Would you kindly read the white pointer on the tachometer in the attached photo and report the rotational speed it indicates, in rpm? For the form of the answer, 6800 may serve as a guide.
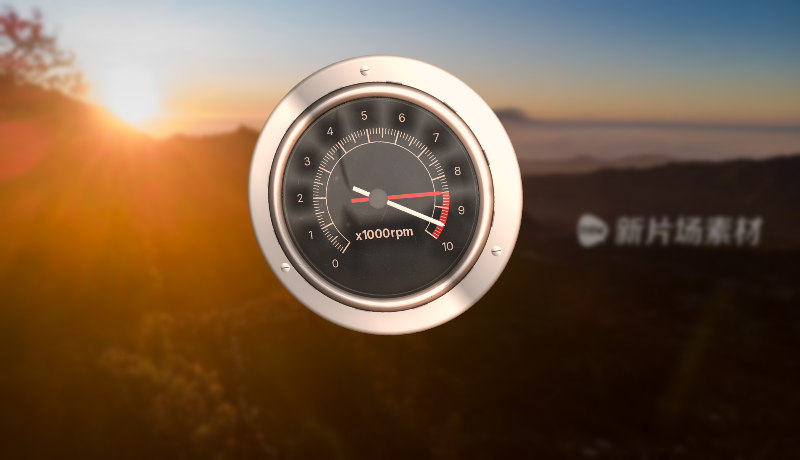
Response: 9500
